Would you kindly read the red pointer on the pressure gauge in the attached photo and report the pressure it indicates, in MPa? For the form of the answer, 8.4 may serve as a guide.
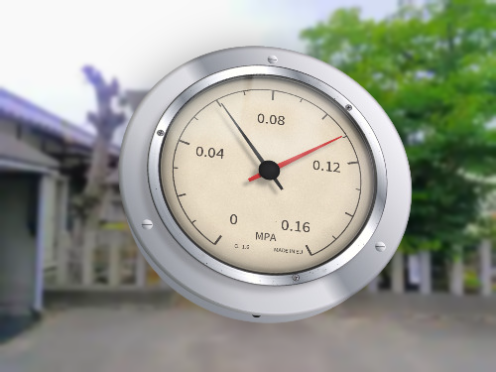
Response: 0.11
